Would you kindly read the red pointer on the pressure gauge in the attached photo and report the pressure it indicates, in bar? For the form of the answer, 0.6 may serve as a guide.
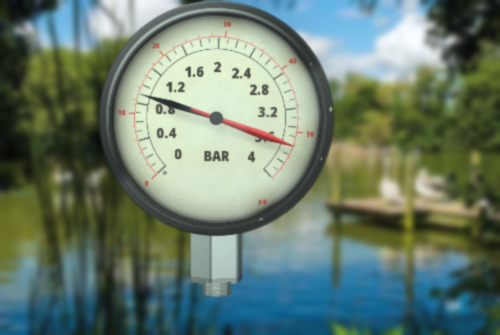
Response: 3.6
